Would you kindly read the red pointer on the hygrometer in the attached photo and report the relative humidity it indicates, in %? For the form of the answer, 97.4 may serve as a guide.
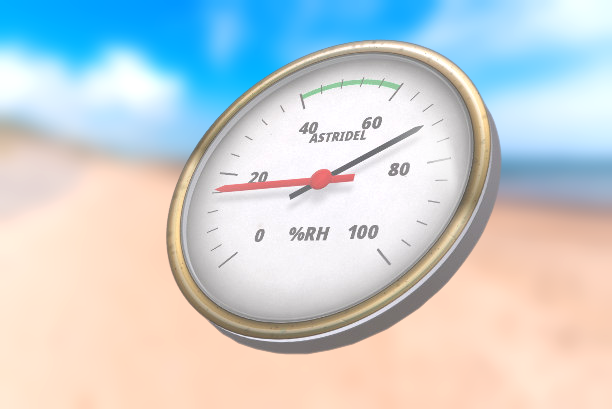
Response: 16
